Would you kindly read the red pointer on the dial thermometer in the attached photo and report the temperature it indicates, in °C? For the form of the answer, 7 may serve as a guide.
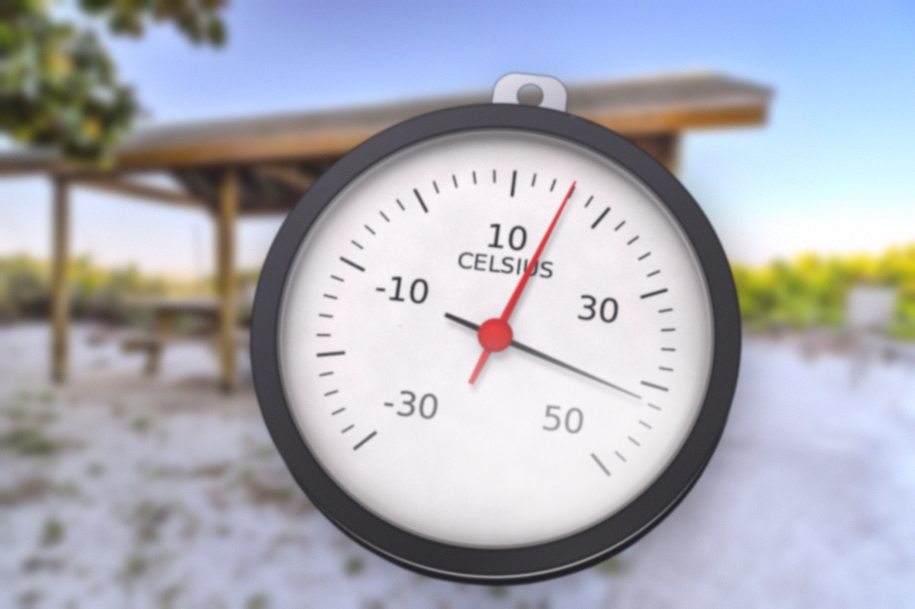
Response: 16
